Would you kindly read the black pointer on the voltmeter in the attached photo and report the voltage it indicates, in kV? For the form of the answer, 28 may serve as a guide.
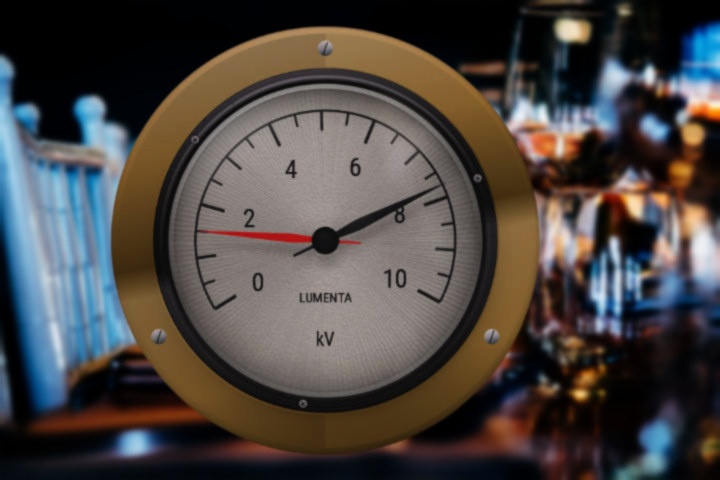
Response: 7.75
